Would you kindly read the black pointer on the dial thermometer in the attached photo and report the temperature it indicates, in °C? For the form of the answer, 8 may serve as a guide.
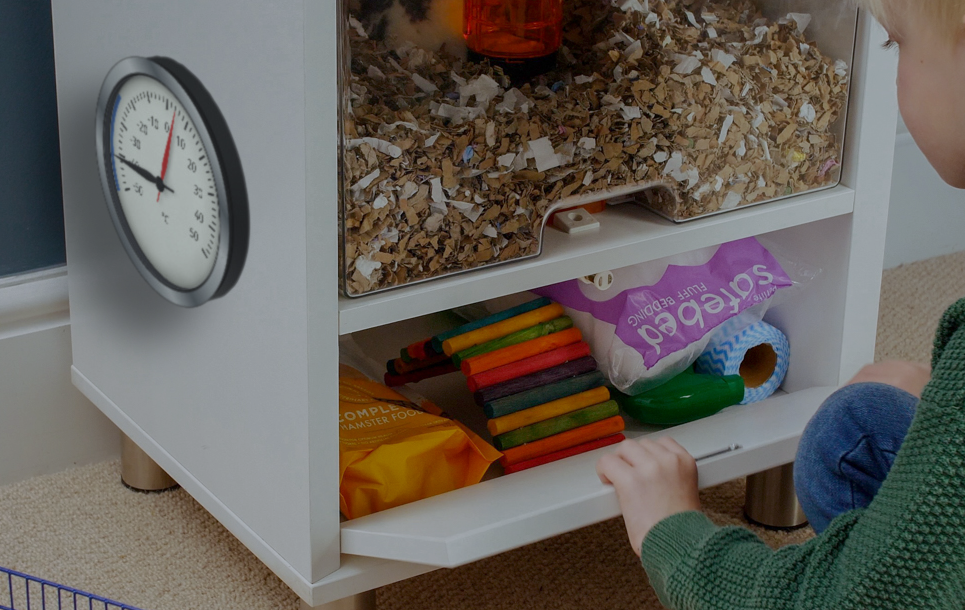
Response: -40
